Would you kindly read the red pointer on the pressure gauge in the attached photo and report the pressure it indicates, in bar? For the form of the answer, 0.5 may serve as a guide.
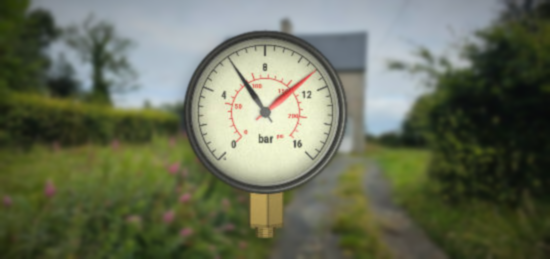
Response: 11
